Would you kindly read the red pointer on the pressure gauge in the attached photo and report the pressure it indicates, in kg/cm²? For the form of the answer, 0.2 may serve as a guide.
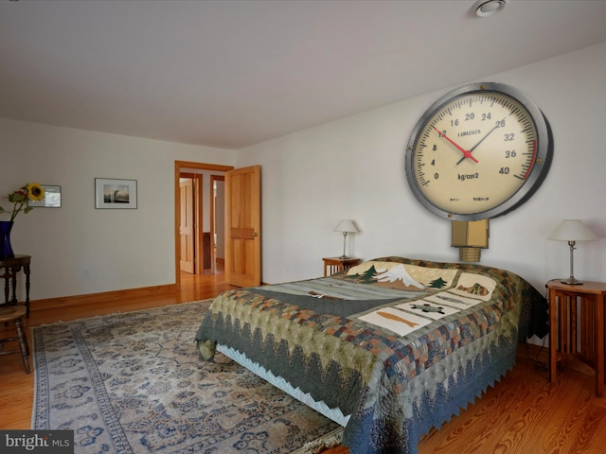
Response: 12
